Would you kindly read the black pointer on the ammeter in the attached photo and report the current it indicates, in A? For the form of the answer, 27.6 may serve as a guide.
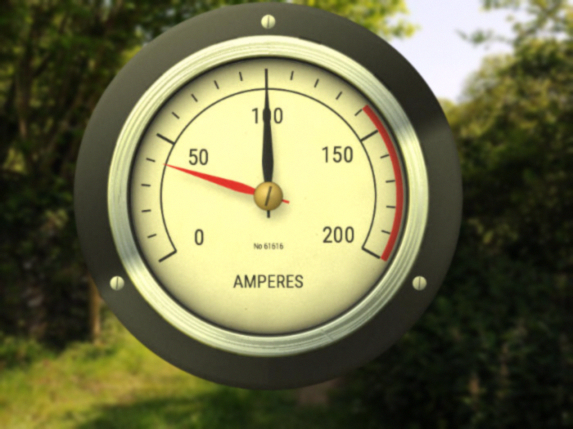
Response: 100
